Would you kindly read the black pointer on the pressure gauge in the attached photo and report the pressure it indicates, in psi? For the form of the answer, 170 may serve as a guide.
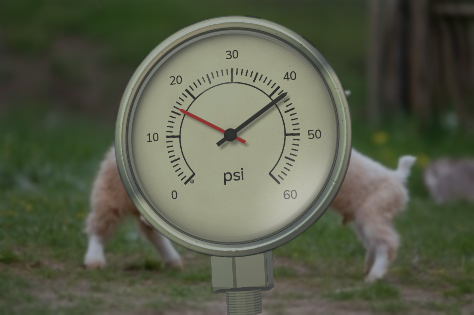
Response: 42
